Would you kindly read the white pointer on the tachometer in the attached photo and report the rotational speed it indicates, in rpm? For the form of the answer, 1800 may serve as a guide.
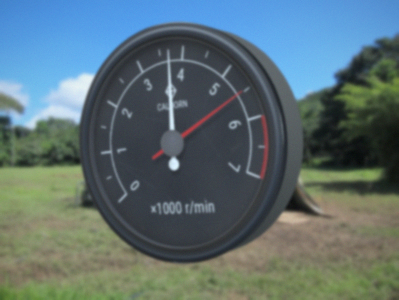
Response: 3750
